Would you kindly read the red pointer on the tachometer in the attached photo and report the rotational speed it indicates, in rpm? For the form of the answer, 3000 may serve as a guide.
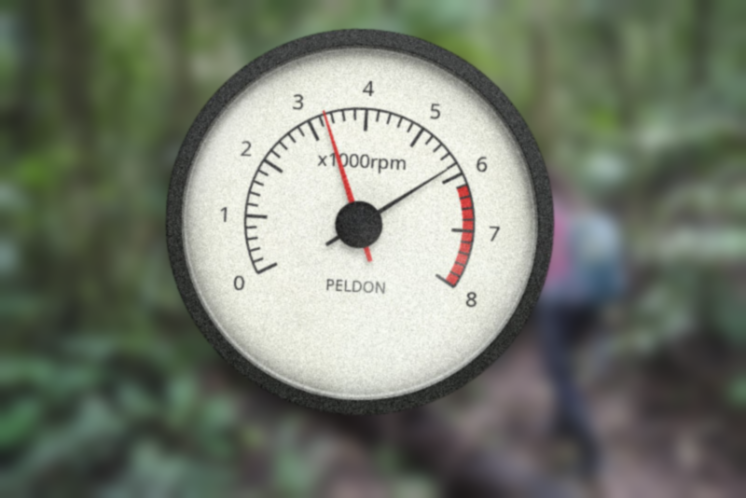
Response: 3300
